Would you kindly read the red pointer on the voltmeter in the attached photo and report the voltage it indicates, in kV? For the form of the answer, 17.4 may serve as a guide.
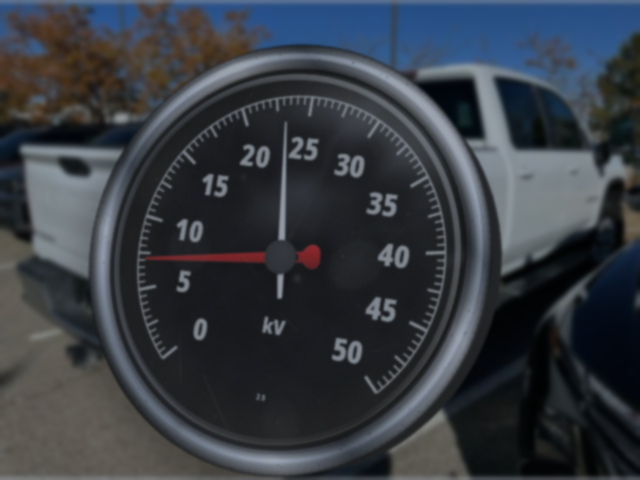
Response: 7
